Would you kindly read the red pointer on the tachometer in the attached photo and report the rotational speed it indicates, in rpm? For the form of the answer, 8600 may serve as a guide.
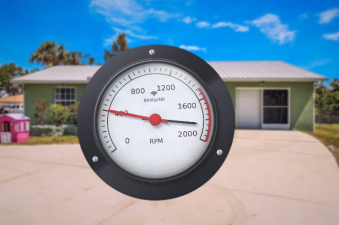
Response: 400
